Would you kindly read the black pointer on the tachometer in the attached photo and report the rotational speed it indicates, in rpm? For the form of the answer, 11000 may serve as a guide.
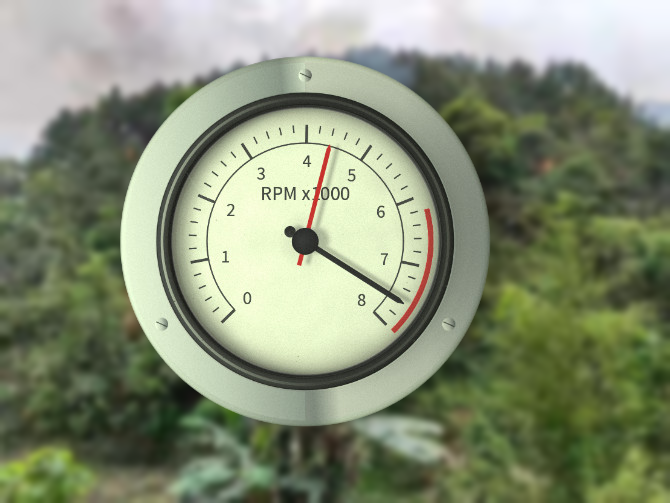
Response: 7600
